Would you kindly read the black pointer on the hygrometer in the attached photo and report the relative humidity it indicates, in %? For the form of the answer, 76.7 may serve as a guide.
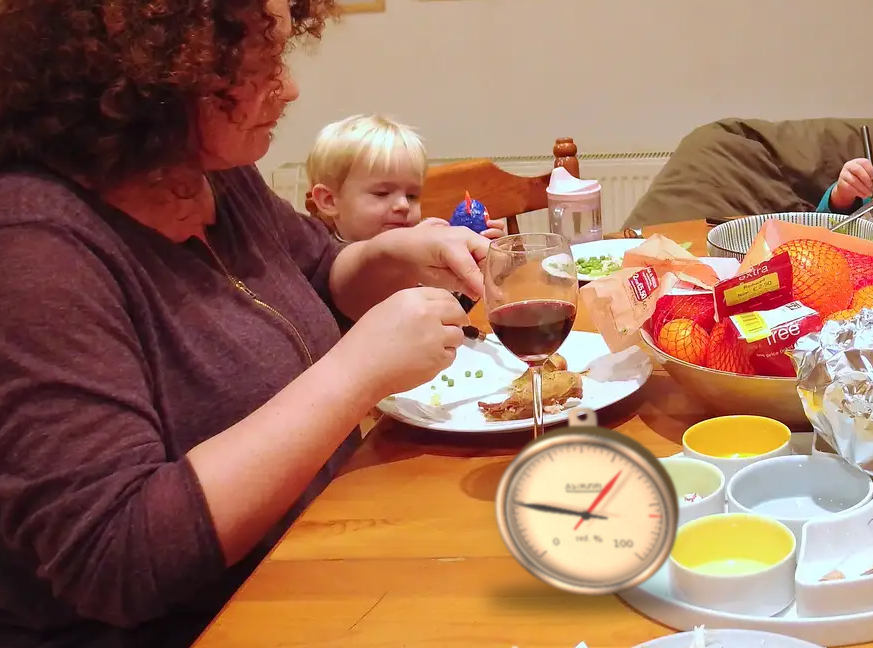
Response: 20
